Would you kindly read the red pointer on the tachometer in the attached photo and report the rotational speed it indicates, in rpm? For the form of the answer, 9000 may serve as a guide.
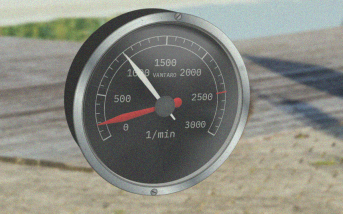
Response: 200
